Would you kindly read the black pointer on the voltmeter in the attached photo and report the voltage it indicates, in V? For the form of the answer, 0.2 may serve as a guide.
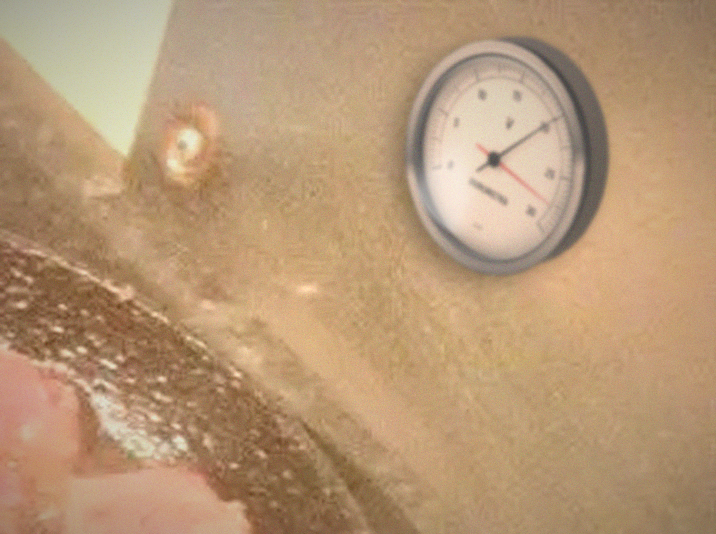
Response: 20
